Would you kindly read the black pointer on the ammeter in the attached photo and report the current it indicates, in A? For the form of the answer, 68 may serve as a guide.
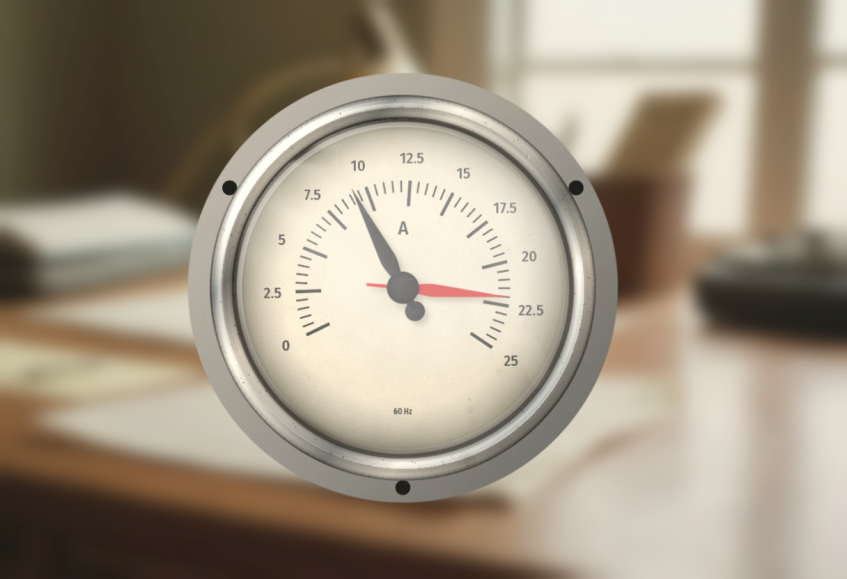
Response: 9.25
